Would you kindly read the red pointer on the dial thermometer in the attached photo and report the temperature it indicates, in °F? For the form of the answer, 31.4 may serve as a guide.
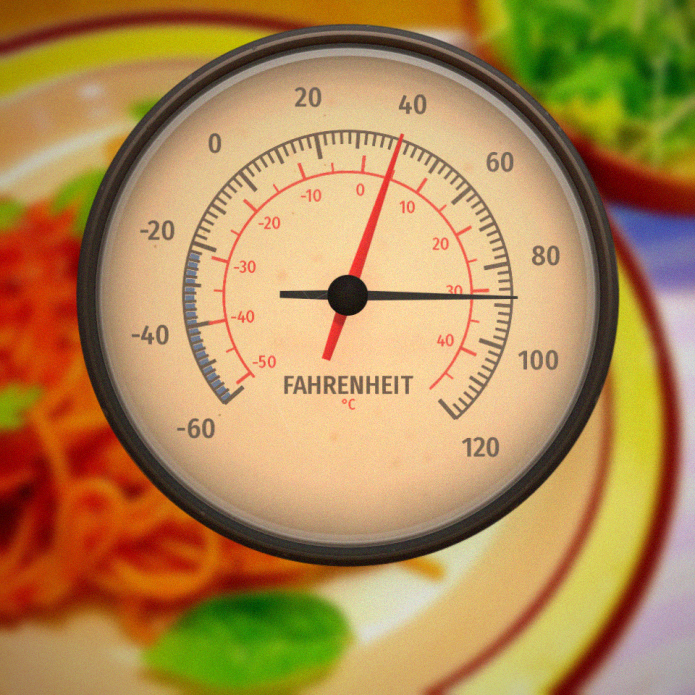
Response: 40
